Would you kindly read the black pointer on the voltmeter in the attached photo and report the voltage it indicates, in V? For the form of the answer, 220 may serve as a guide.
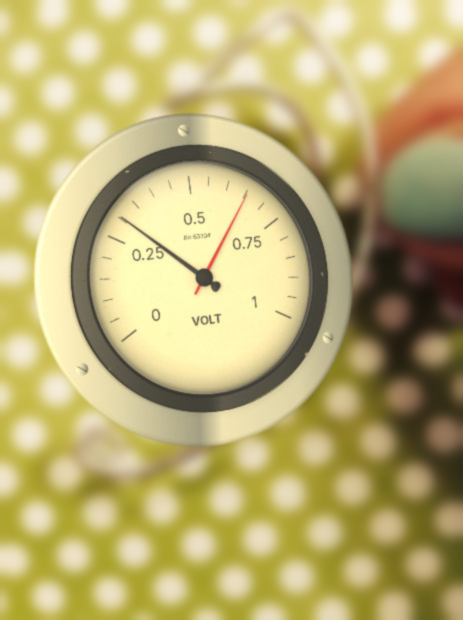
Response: 0.3
